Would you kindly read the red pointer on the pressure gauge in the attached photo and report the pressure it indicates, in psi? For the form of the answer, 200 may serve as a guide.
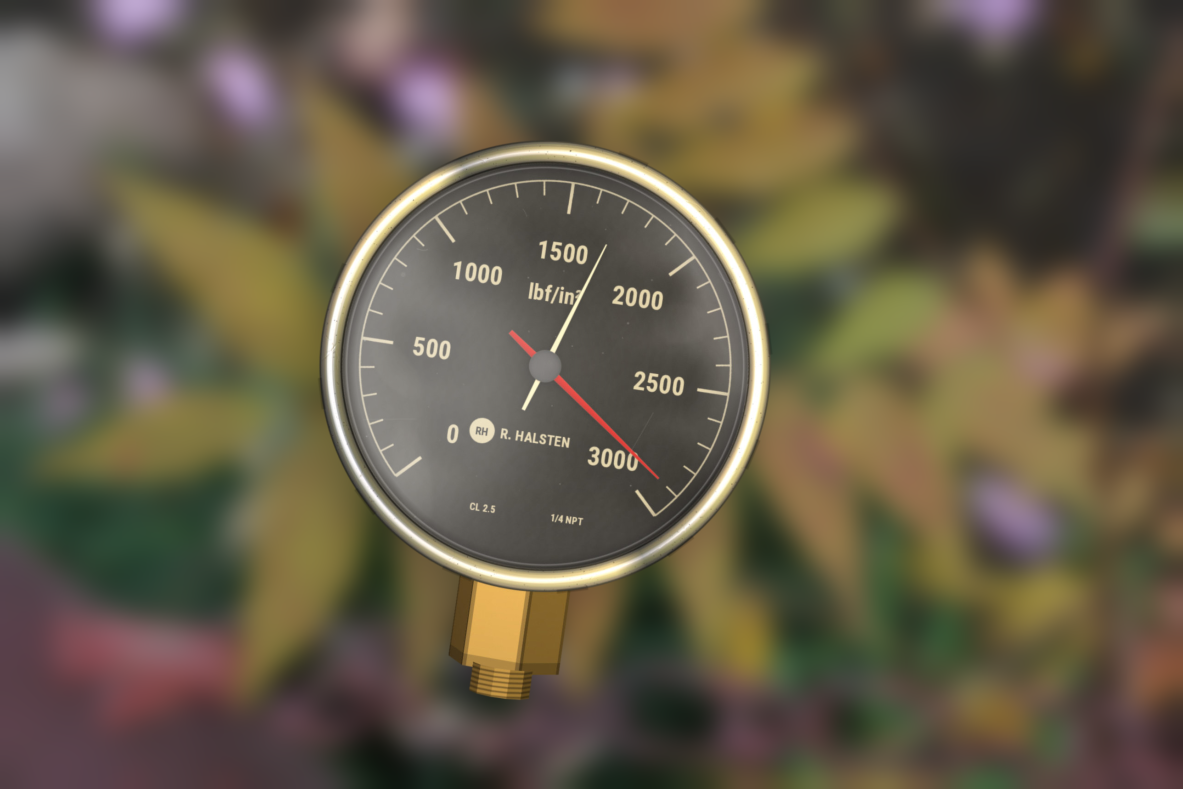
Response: 2900
